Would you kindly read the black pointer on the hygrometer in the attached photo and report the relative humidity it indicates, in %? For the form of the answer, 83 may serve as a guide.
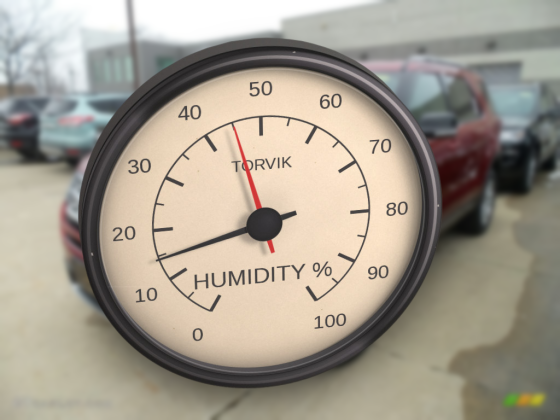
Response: 15
